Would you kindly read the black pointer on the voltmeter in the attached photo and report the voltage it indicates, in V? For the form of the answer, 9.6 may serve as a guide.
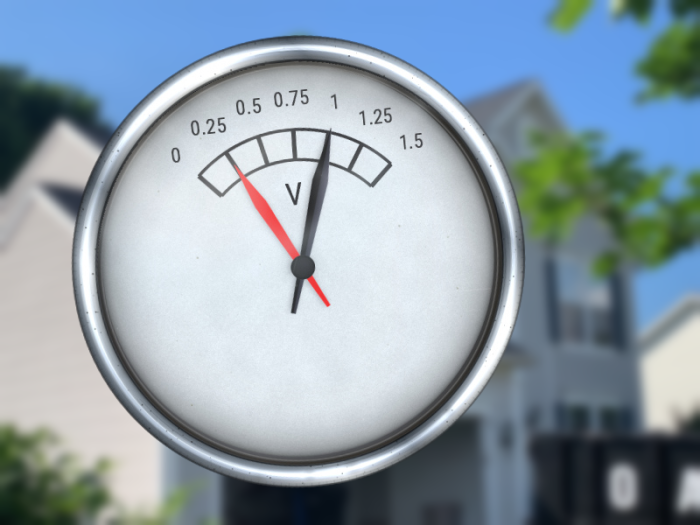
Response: 1
